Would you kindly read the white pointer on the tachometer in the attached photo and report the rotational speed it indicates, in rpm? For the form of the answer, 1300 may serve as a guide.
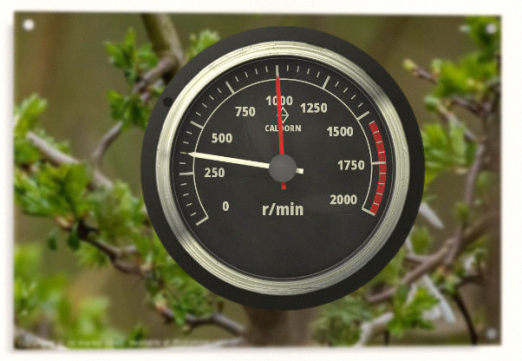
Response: 350
